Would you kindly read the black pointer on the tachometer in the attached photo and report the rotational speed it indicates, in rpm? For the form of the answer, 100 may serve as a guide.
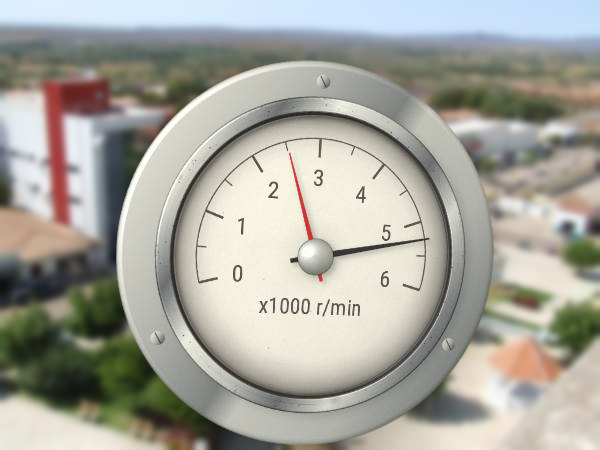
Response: 5250
